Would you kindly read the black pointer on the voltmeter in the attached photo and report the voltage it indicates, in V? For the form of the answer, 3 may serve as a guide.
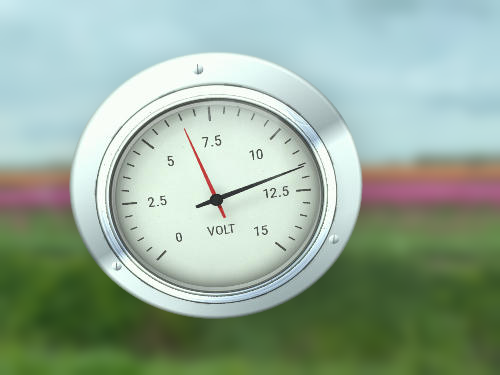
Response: 11.5
